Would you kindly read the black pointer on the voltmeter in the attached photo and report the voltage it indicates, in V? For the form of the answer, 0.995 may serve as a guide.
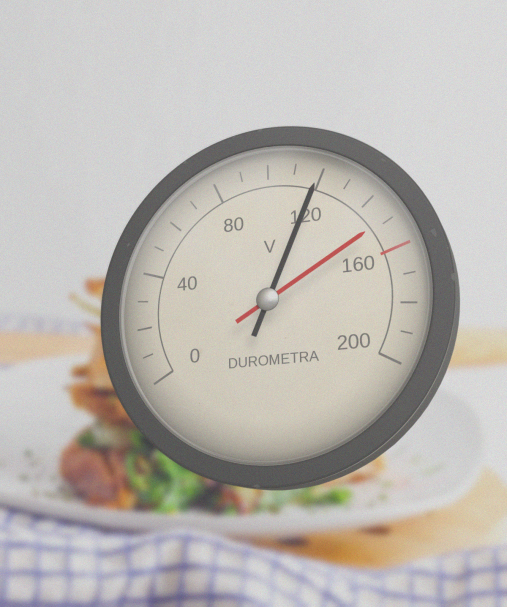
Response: 120
